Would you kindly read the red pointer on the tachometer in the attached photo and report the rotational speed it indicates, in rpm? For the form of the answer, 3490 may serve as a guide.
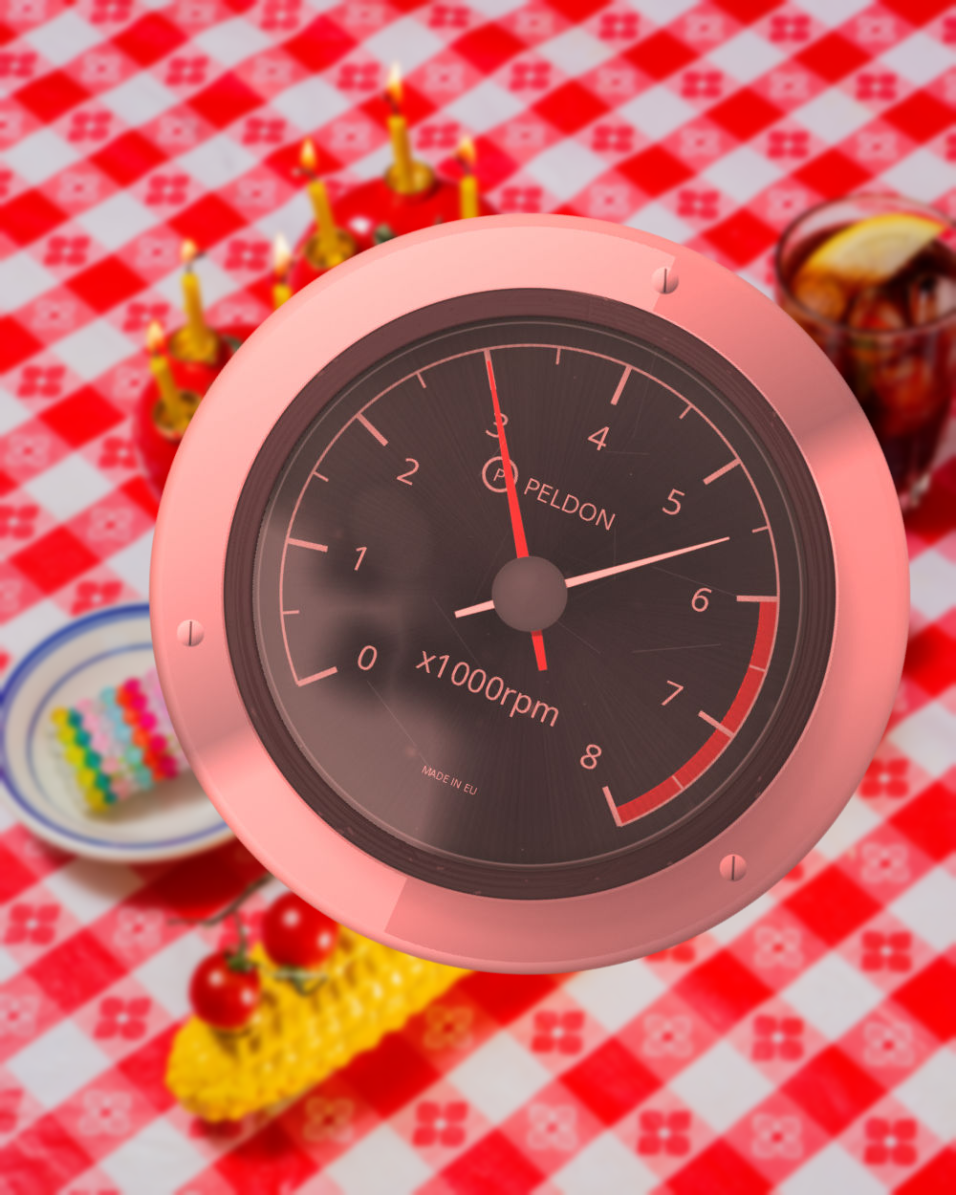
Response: 3000
